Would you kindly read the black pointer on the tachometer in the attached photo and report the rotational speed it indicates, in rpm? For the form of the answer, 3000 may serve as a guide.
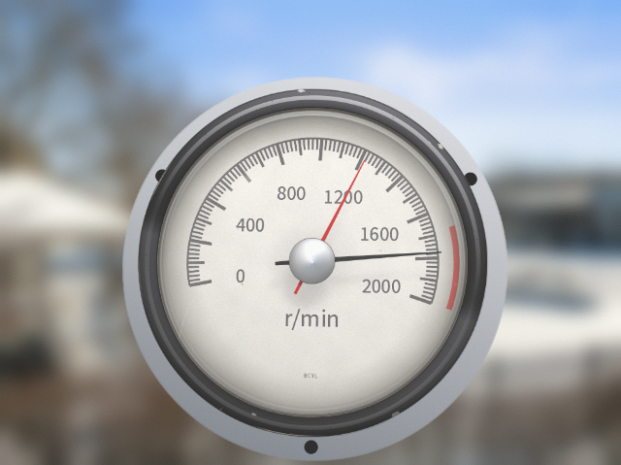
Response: 1780
